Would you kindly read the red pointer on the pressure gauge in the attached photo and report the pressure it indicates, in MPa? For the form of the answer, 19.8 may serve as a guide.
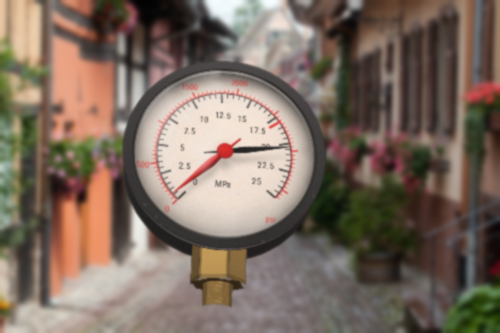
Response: 0.5
